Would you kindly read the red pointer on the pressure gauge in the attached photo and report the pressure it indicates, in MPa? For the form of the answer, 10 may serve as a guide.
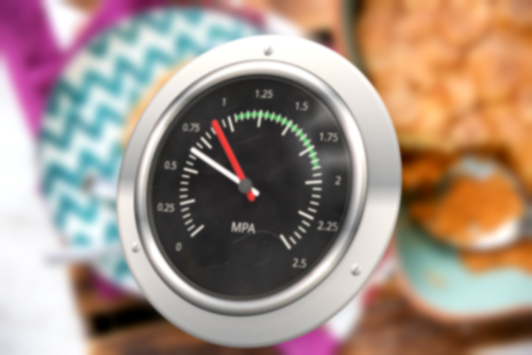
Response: 0.9
